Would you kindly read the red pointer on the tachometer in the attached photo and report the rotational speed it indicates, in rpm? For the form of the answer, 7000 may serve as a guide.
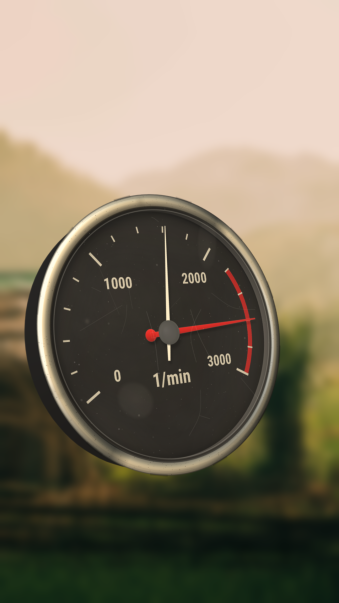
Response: 2600
